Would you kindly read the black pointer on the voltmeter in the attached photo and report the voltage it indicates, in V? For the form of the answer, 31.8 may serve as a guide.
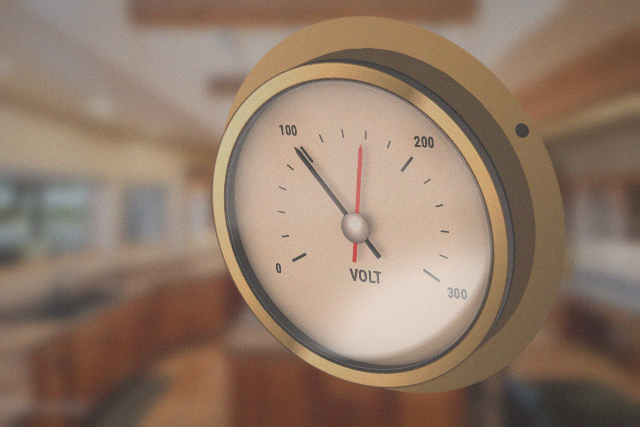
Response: 100
